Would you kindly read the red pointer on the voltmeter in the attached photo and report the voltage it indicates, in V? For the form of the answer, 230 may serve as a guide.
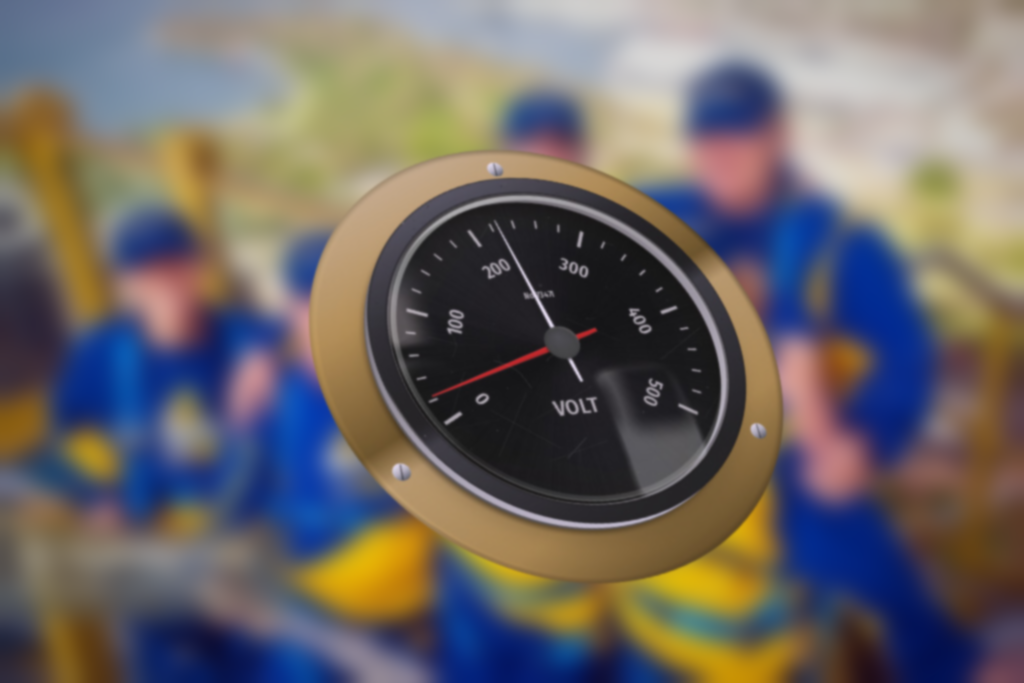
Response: 20
